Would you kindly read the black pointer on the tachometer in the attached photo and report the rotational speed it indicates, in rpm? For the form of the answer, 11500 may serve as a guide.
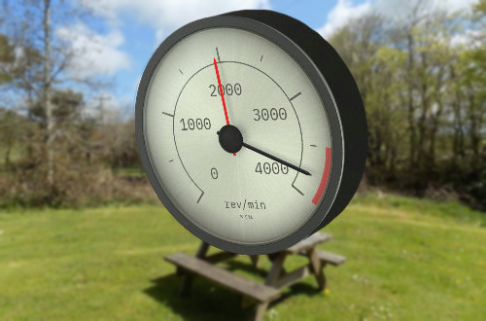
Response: 3750
